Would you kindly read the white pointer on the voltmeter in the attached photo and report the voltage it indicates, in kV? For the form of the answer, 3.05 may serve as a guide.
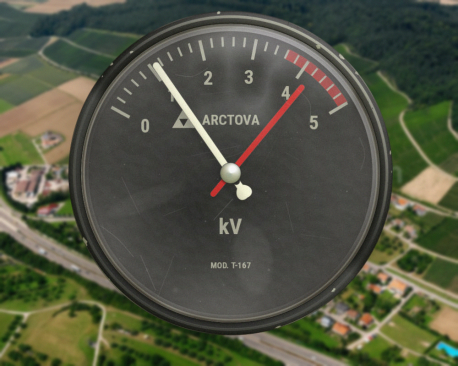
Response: 1.1
